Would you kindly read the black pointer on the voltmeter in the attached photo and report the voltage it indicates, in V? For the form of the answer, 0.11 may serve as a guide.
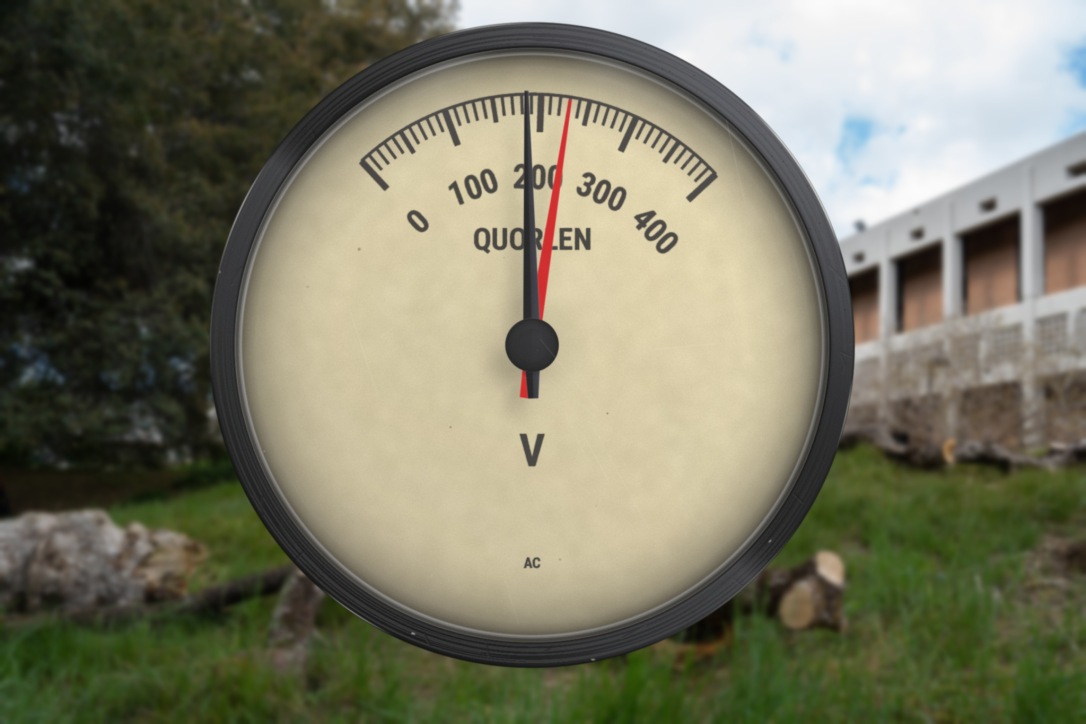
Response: 185
